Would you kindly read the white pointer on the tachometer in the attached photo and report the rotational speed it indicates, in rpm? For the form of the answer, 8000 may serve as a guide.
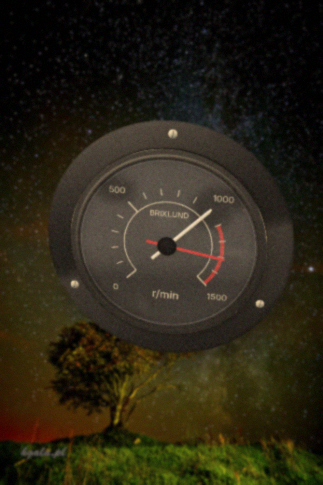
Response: 1000
